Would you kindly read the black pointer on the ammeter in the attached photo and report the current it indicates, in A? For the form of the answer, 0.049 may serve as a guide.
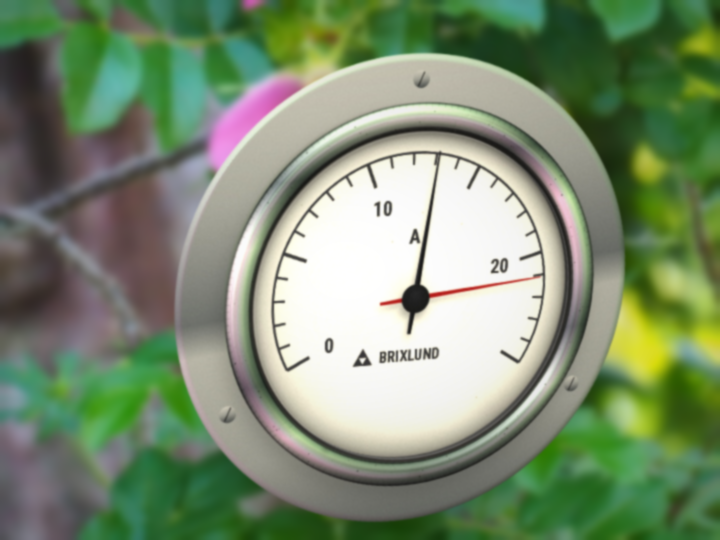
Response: 13
